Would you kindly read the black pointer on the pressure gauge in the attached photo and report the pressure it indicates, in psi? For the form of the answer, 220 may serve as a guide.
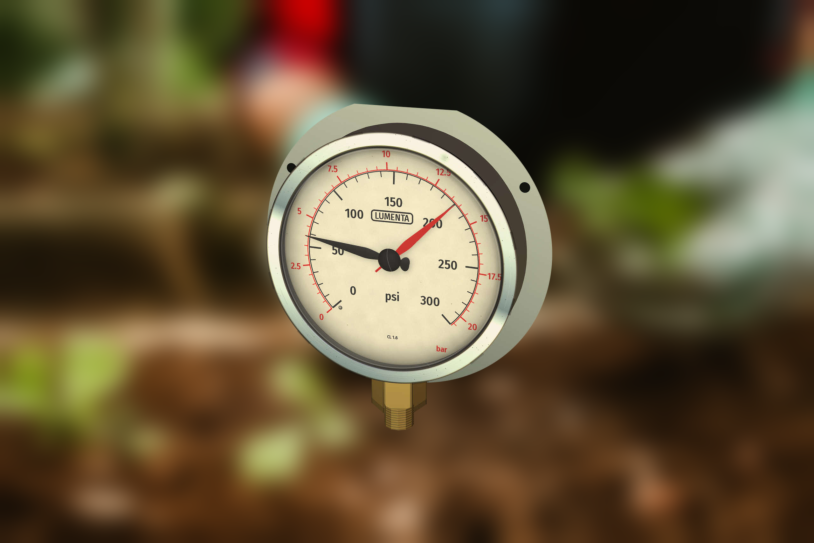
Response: 60
